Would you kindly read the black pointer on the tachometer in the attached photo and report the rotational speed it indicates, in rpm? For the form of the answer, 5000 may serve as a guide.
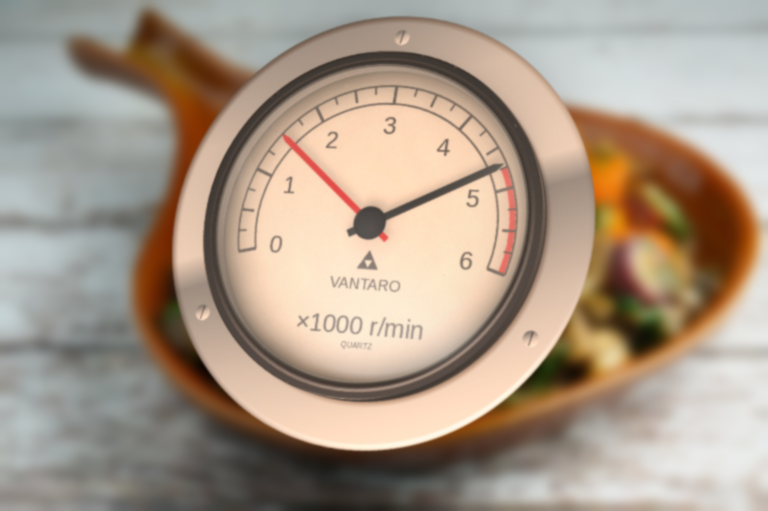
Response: 4750
